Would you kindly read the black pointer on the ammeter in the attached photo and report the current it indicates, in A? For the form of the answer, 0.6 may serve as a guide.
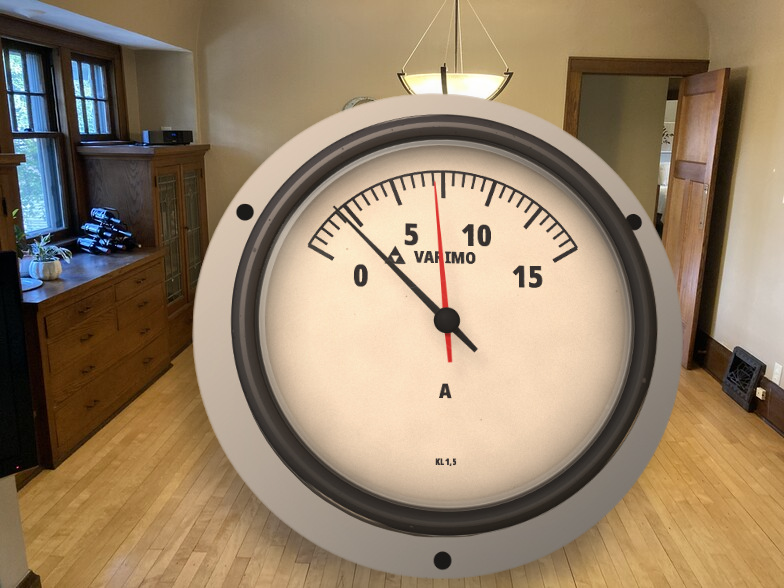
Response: 2
